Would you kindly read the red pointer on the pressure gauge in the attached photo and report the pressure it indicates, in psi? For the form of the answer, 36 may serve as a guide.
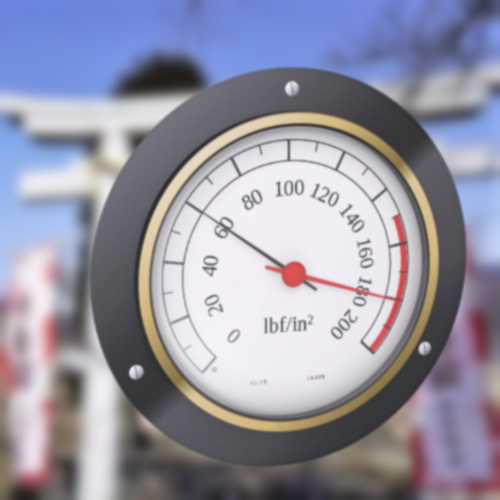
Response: 180
